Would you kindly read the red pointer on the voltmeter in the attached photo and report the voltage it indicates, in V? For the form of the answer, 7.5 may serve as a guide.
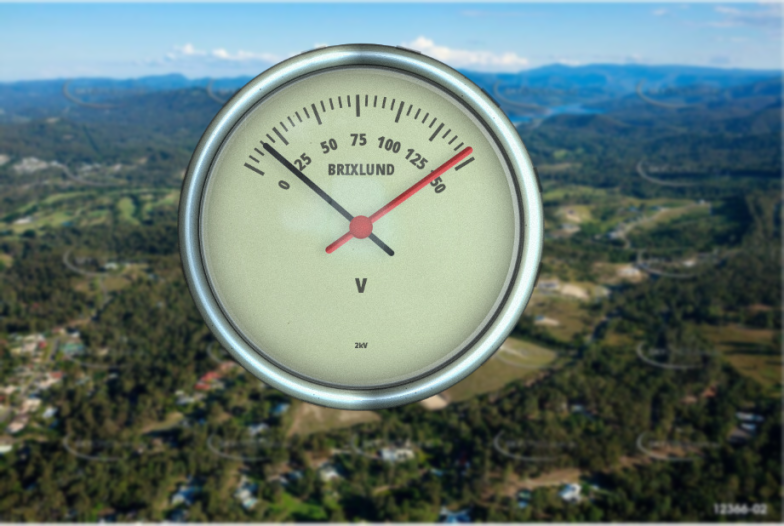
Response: 145
